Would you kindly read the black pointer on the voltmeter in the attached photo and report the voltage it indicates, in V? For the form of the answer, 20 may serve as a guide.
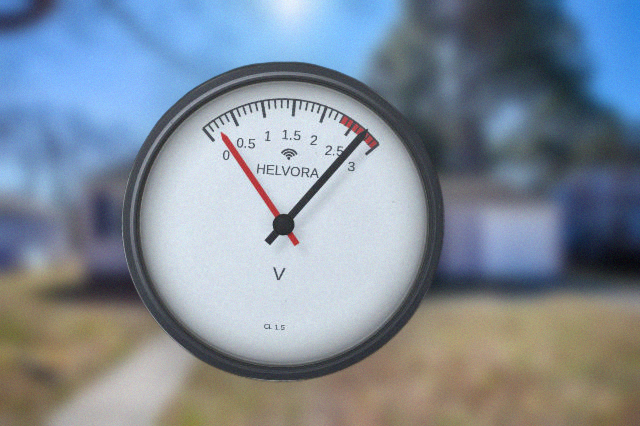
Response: 2.7
